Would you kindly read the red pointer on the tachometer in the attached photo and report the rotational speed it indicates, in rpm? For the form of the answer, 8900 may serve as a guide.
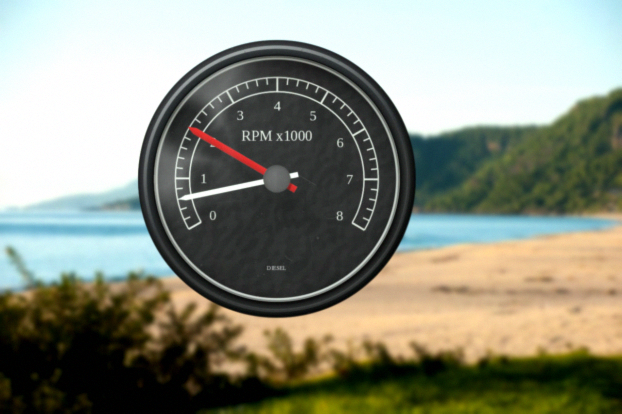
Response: 2000
